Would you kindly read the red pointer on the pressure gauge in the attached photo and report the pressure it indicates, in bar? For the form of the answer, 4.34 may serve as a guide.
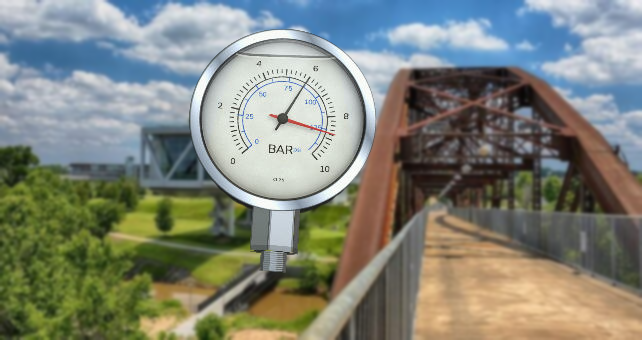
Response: 8.8
